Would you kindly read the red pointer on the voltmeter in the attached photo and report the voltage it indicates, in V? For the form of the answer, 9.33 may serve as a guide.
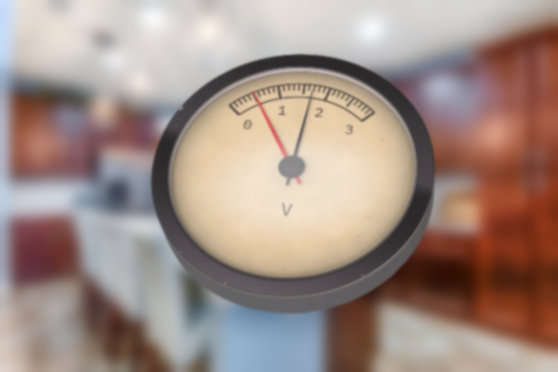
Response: 0.5
